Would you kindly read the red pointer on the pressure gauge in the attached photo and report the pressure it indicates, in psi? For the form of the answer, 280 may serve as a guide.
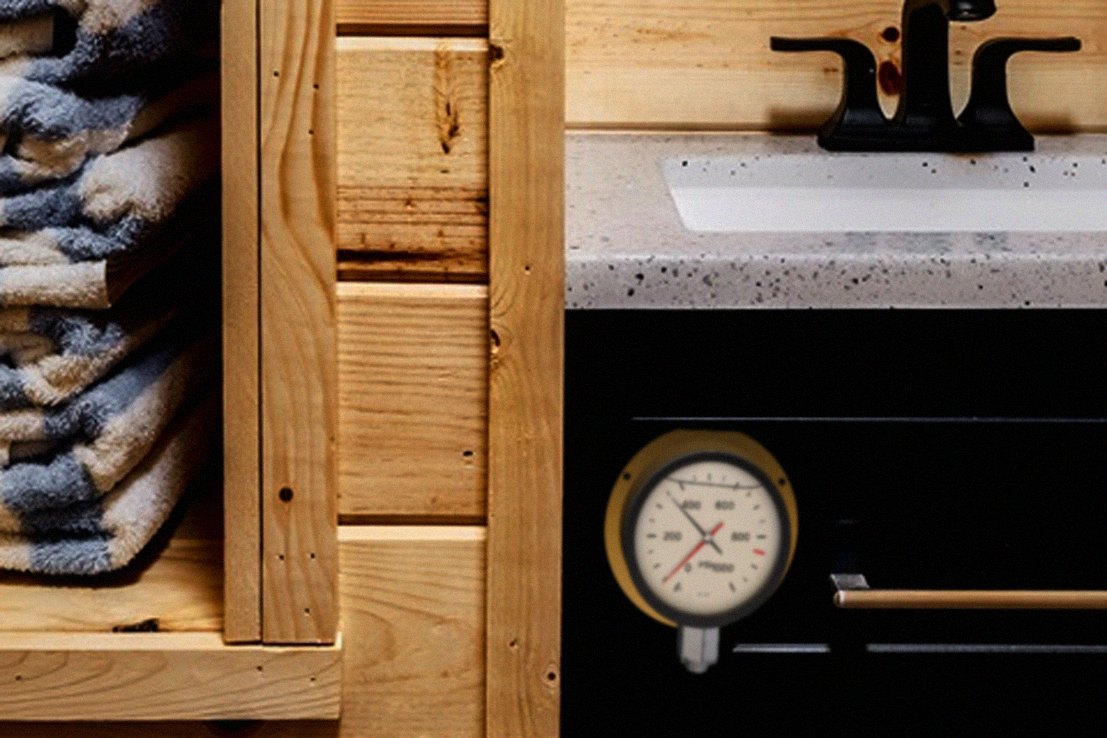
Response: 50
